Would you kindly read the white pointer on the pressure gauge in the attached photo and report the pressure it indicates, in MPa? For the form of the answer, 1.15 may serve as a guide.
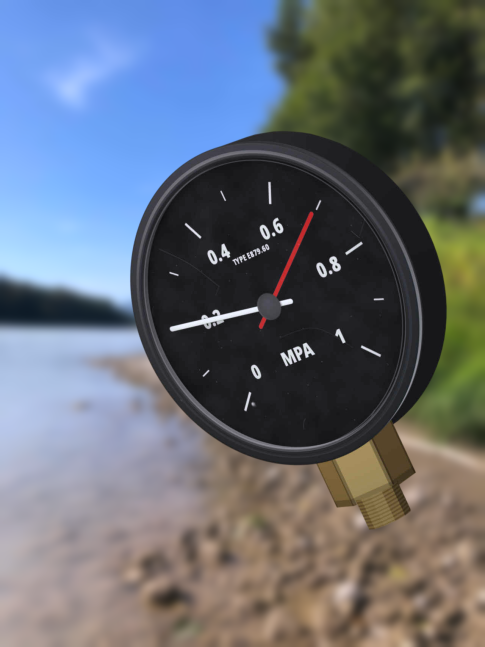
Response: 0.2
